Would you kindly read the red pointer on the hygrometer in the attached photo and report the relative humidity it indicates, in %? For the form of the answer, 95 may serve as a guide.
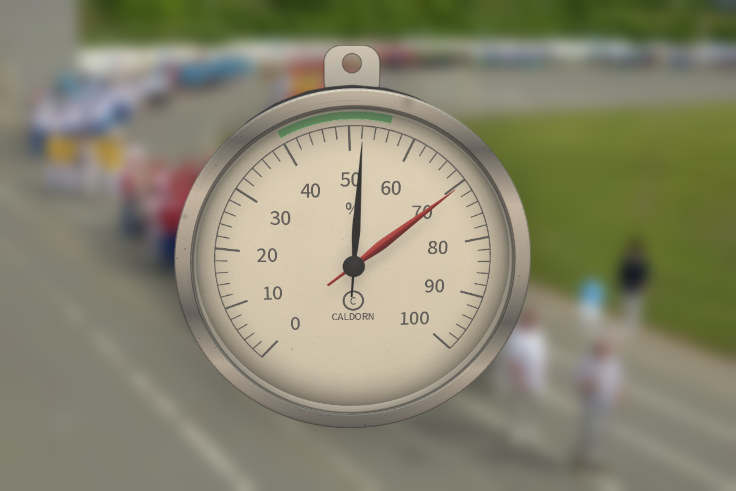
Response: 70
